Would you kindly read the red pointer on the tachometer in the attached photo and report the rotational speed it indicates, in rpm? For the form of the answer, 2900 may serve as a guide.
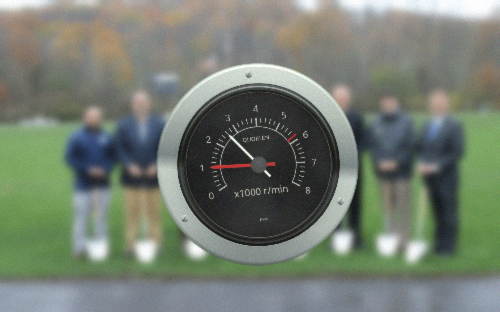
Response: 1000
